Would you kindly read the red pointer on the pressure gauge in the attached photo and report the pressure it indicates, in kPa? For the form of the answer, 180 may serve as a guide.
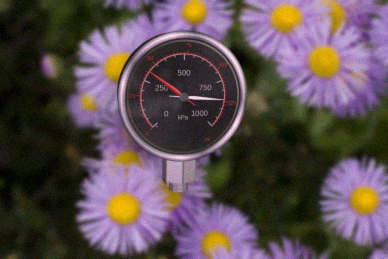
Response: 300
